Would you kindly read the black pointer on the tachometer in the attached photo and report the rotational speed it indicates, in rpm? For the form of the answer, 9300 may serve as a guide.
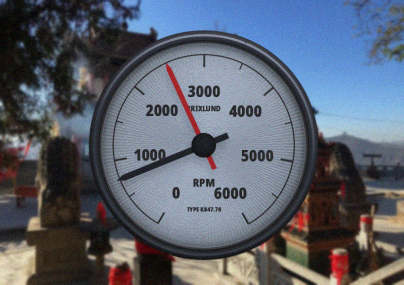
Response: 750
